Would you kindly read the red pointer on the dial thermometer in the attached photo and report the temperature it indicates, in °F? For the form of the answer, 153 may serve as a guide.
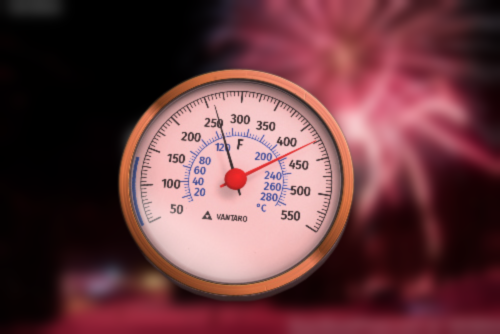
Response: 425
